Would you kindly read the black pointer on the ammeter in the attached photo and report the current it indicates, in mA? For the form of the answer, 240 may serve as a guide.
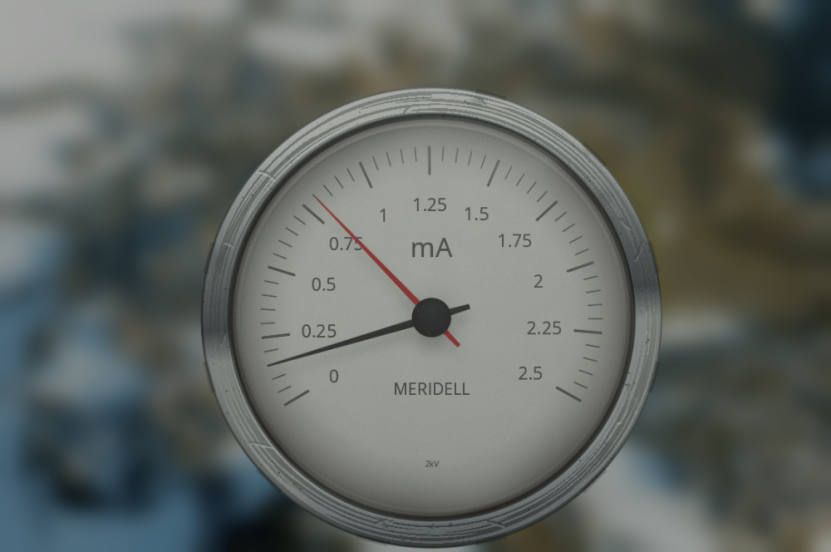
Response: 0.15
